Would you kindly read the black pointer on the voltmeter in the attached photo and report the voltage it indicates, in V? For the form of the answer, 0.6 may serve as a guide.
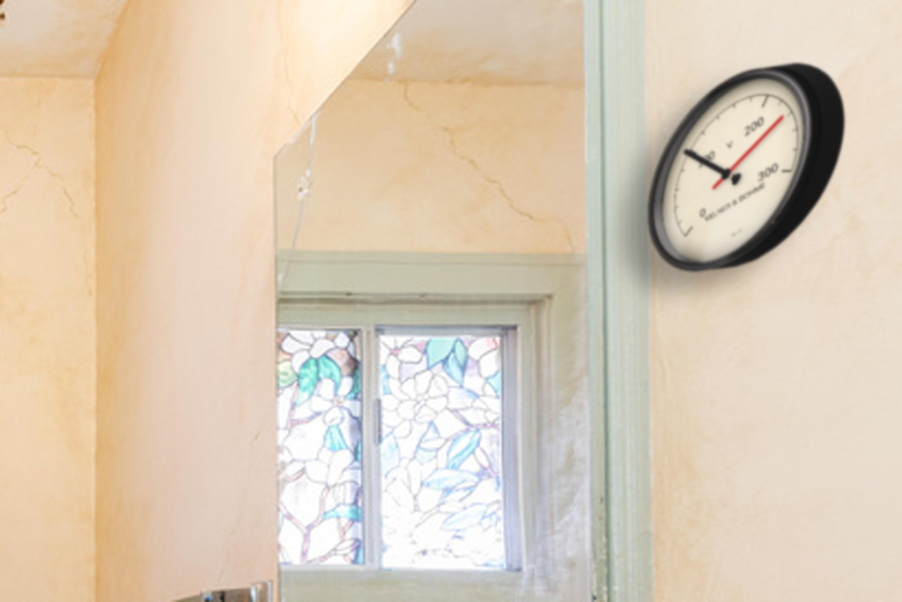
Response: 100
